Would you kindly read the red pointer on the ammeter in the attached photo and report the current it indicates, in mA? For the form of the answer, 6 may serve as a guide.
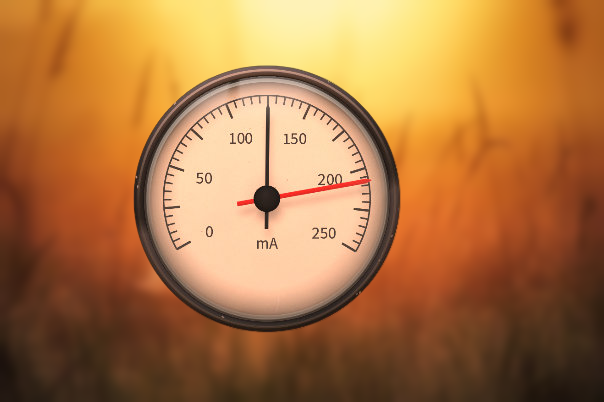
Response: 207.5
